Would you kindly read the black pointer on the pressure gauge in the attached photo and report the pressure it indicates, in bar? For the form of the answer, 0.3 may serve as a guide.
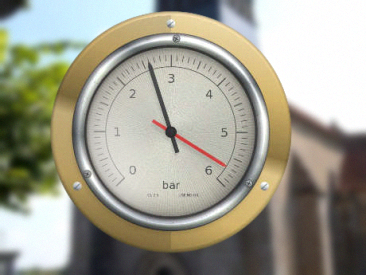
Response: 2.6
